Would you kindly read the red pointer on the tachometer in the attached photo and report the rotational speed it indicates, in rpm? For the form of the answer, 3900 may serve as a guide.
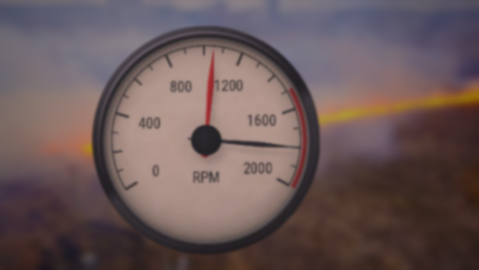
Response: 1050
